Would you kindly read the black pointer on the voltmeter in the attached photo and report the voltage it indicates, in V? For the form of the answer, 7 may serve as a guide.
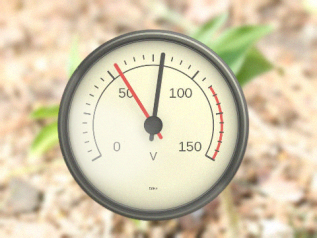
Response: 80
